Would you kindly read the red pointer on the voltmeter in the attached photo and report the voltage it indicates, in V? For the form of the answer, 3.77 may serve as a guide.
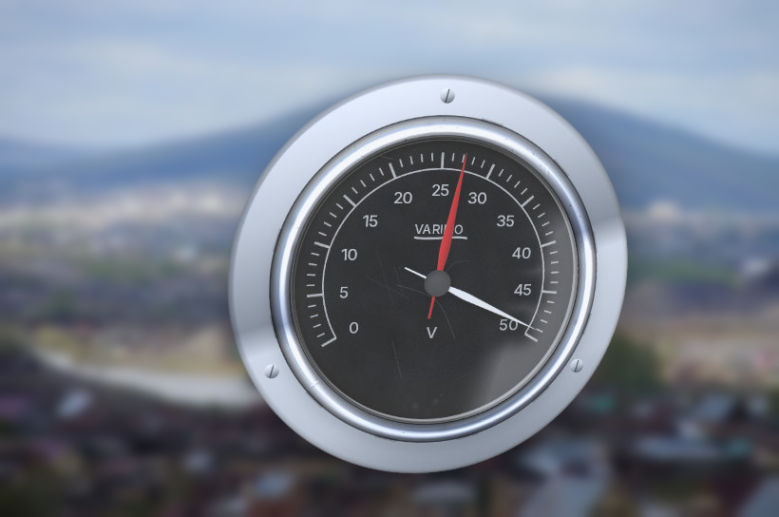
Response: 27
